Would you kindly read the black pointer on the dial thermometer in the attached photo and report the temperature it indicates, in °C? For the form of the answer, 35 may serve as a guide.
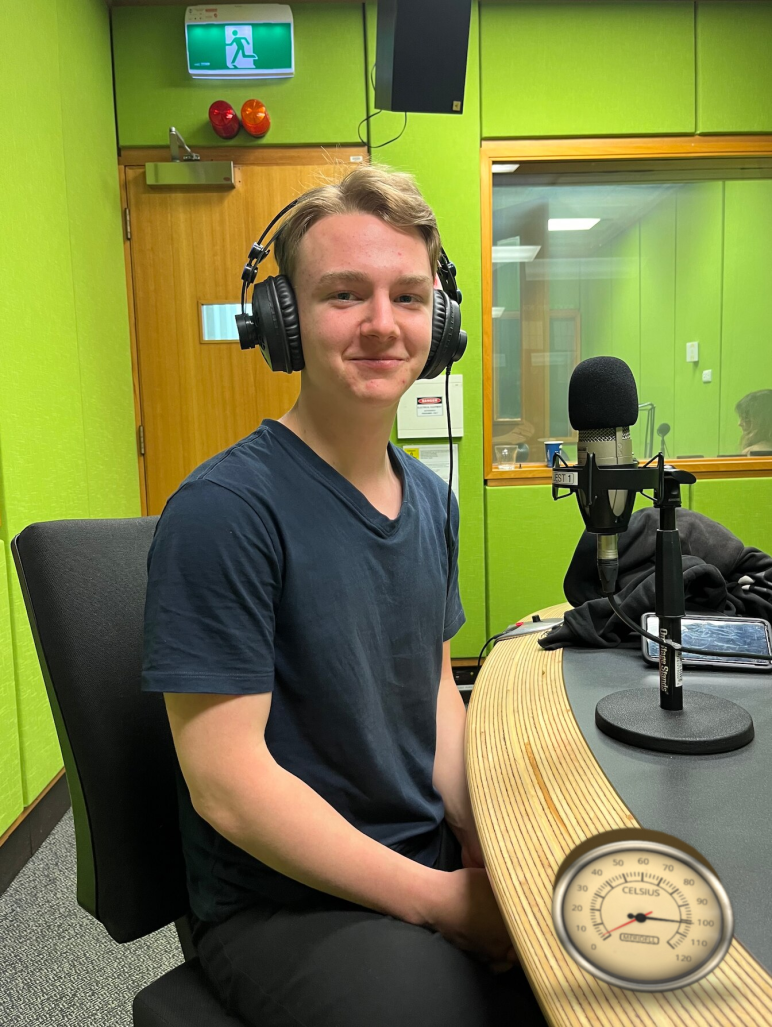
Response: 100
